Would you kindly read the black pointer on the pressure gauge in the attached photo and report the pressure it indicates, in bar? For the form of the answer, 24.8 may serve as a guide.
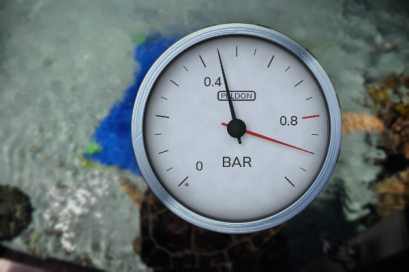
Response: 0.45
